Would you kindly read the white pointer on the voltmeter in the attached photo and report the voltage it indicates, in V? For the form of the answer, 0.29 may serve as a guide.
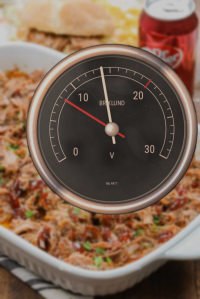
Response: 14
